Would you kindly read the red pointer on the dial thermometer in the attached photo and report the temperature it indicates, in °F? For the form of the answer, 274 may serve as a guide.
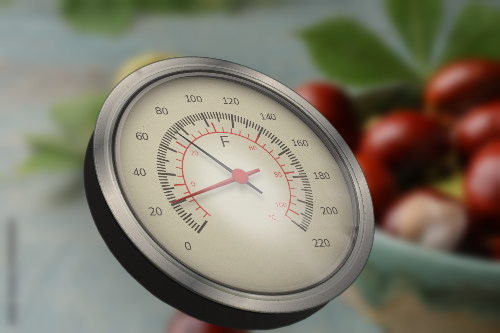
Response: 20
